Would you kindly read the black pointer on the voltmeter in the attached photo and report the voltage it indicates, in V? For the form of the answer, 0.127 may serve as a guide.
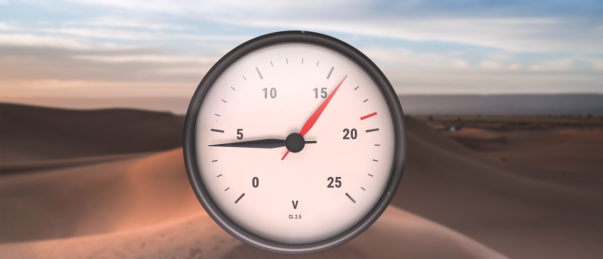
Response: 4
